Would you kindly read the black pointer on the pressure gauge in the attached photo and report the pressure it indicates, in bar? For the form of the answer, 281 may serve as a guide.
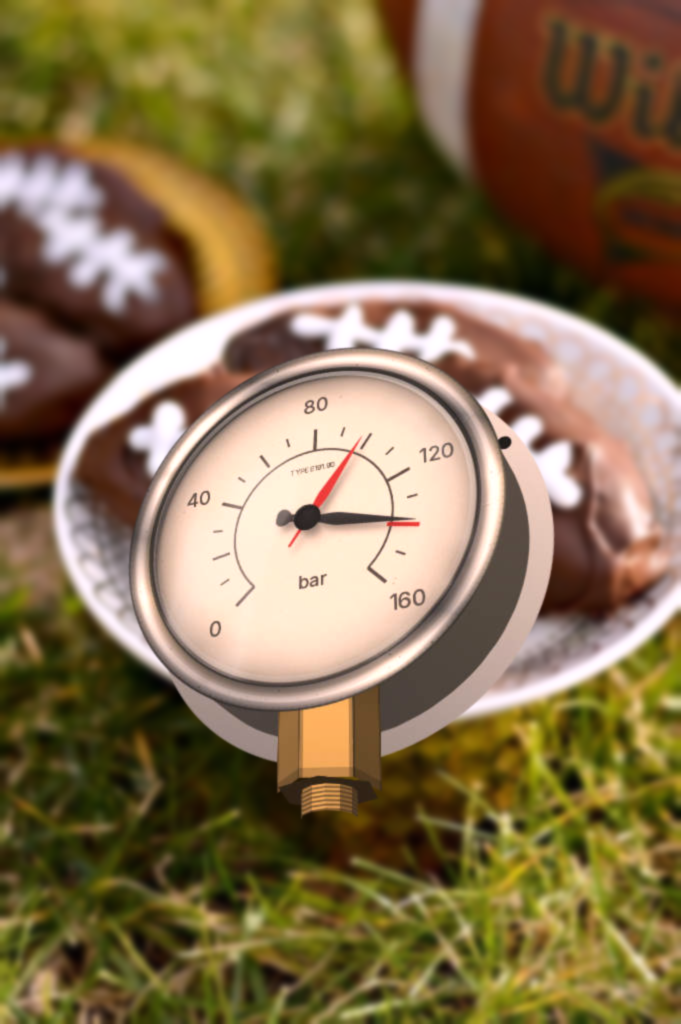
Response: 140
